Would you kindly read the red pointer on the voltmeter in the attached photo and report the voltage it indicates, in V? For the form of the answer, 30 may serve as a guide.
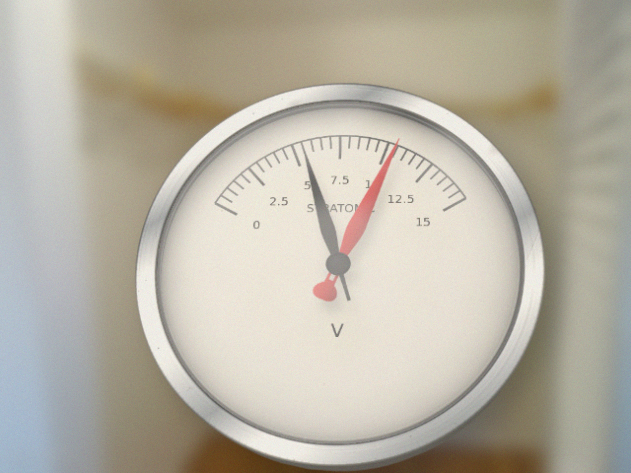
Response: 10.5
